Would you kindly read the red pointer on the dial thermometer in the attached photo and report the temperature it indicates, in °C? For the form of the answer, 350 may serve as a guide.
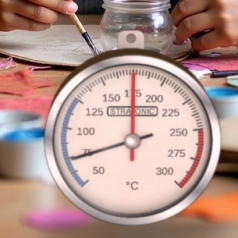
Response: 175
